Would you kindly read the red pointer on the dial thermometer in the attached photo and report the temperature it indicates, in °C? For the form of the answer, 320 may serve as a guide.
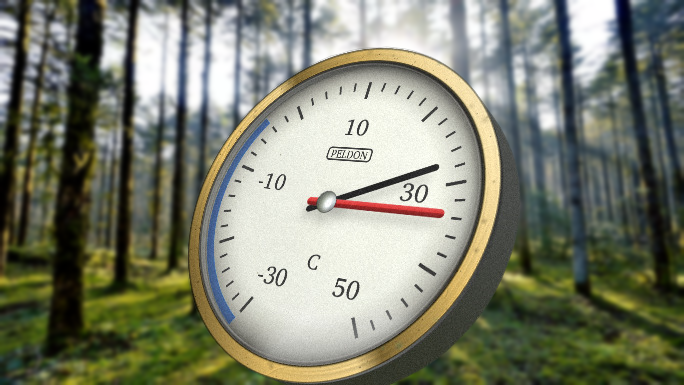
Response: 34
